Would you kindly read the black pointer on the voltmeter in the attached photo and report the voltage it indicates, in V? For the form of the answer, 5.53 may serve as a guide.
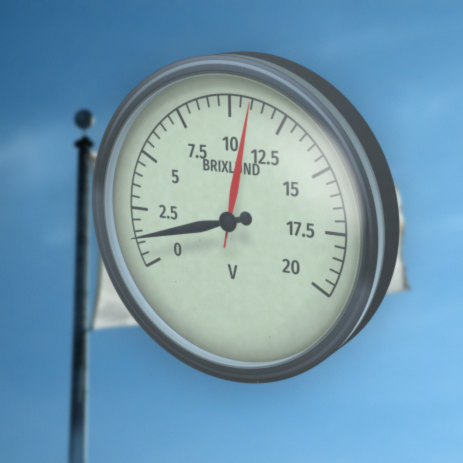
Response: 1.25
